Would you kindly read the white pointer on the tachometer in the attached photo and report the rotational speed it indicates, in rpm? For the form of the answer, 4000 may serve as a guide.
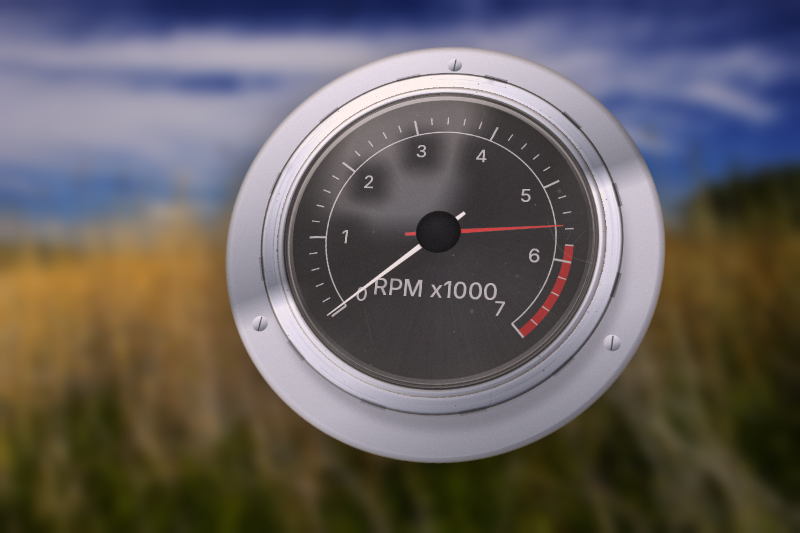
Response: 0
